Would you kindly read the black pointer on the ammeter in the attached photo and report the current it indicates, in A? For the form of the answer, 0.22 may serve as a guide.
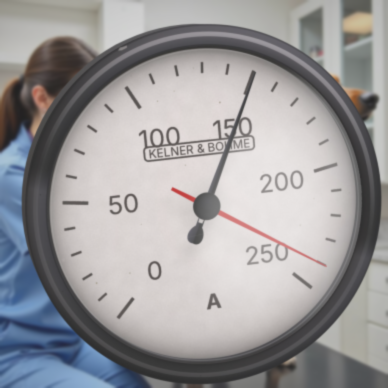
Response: 150
